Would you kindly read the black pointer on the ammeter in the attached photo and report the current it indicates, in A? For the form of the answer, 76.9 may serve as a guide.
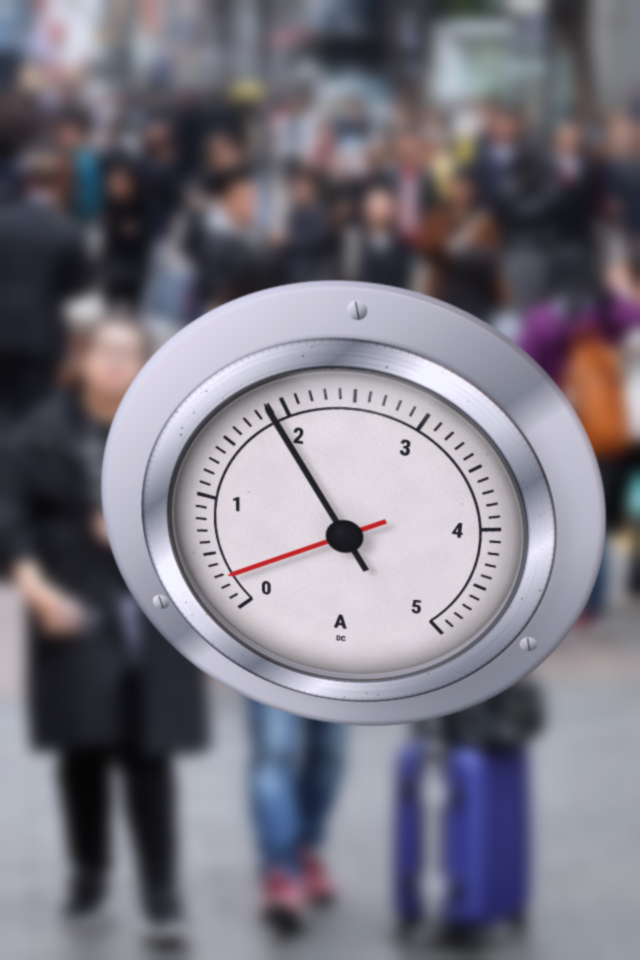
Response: 1.9
